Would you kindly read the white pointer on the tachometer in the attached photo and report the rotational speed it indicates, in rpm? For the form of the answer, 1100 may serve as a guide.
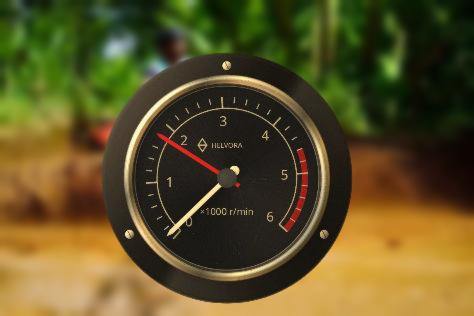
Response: 100
